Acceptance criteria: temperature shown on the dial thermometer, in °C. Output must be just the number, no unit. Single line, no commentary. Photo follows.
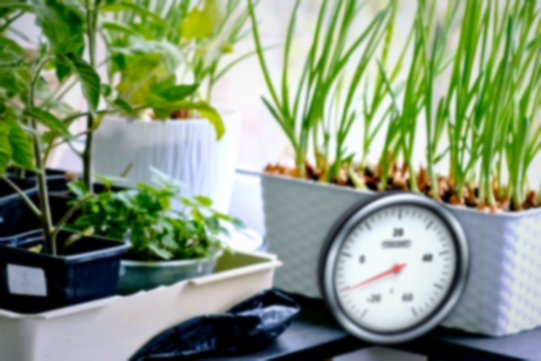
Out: -10
